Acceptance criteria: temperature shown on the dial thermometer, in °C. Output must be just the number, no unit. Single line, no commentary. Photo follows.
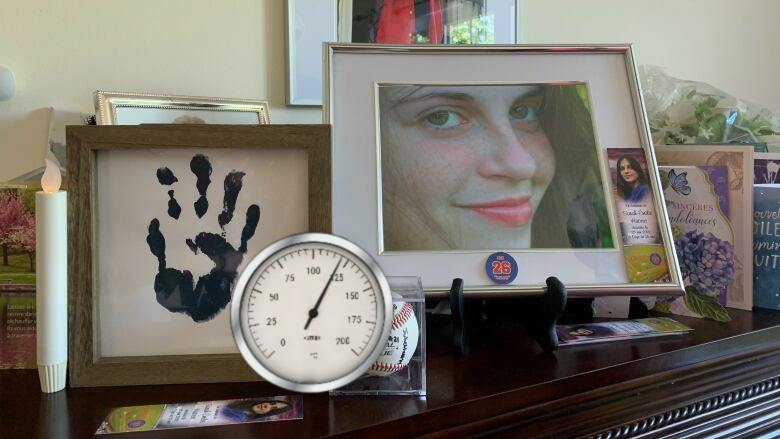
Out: 120
